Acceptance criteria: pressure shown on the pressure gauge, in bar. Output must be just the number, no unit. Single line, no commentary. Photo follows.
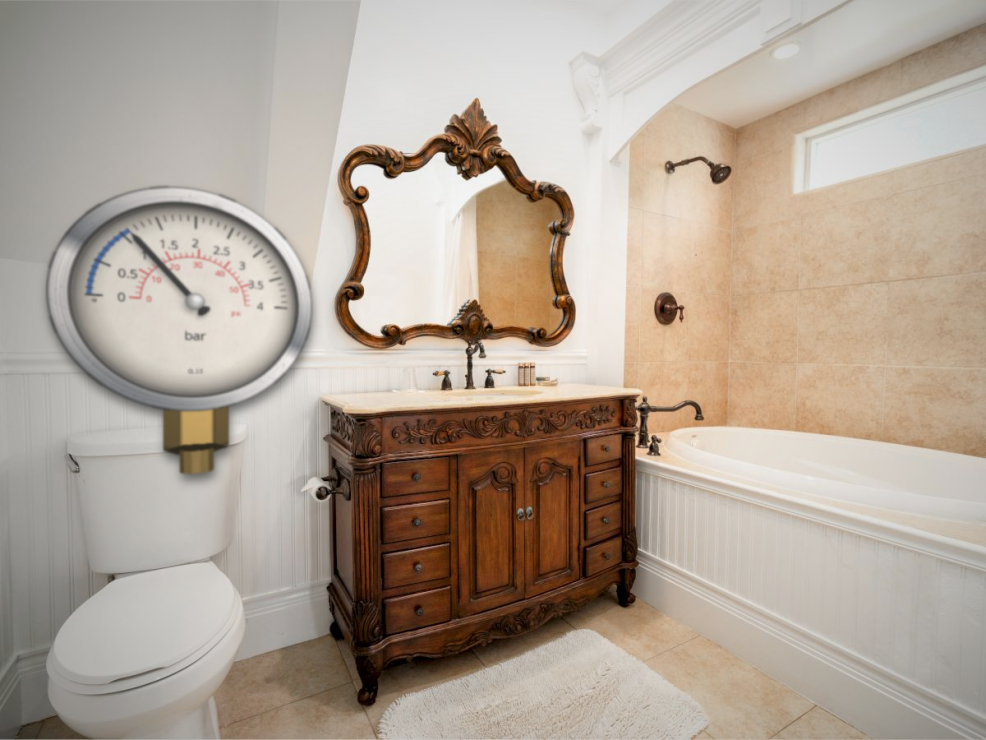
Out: 1.1
